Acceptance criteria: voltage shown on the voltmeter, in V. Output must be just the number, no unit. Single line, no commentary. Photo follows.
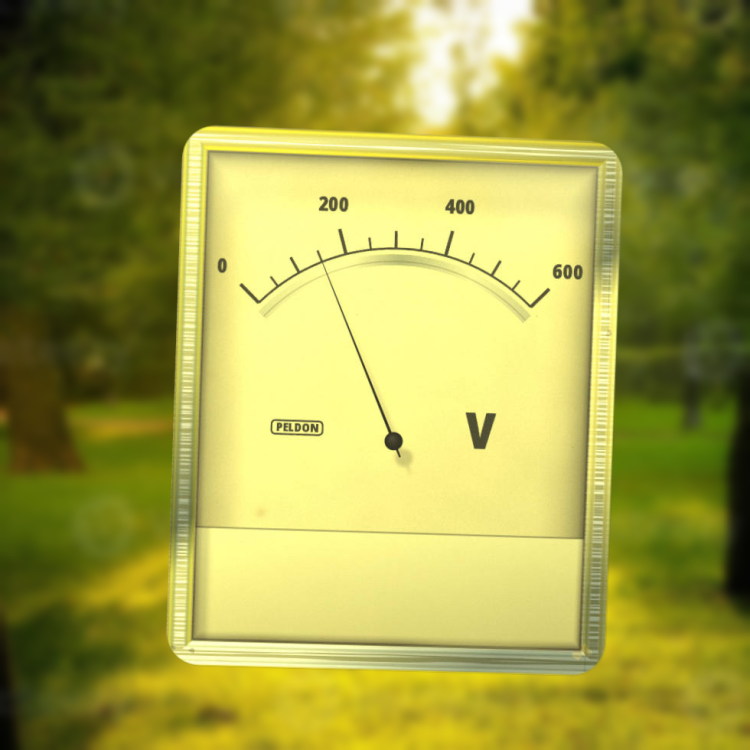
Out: 150
